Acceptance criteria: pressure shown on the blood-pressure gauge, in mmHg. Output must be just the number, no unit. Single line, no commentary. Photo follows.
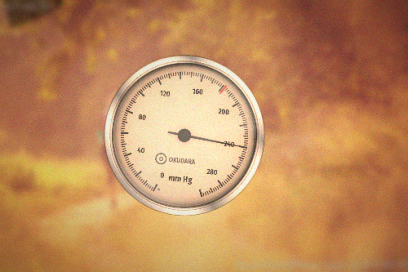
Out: 240
